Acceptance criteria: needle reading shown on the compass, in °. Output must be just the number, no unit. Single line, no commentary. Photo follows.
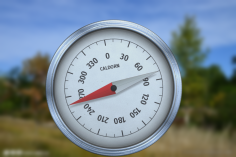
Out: 260
